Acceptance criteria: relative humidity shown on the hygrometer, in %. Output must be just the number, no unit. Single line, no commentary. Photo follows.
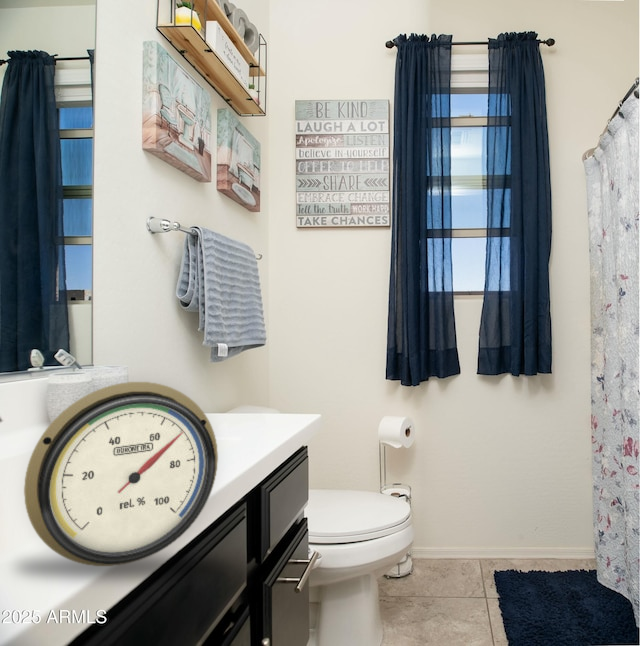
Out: 68
